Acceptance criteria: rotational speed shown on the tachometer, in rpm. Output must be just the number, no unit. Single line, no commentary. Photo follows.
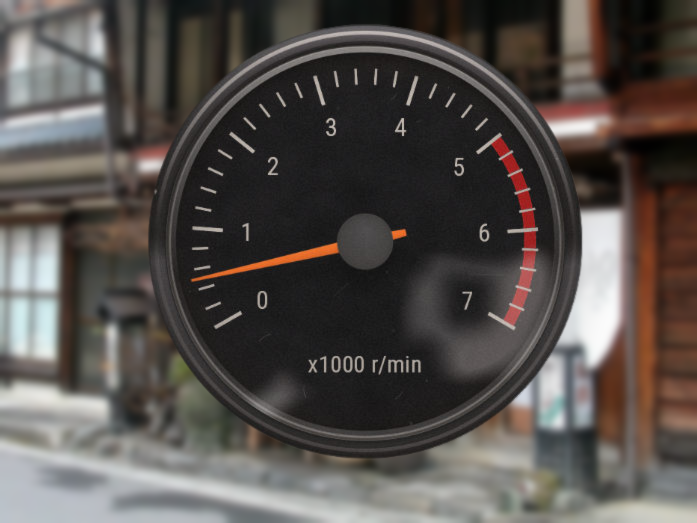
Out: 500
